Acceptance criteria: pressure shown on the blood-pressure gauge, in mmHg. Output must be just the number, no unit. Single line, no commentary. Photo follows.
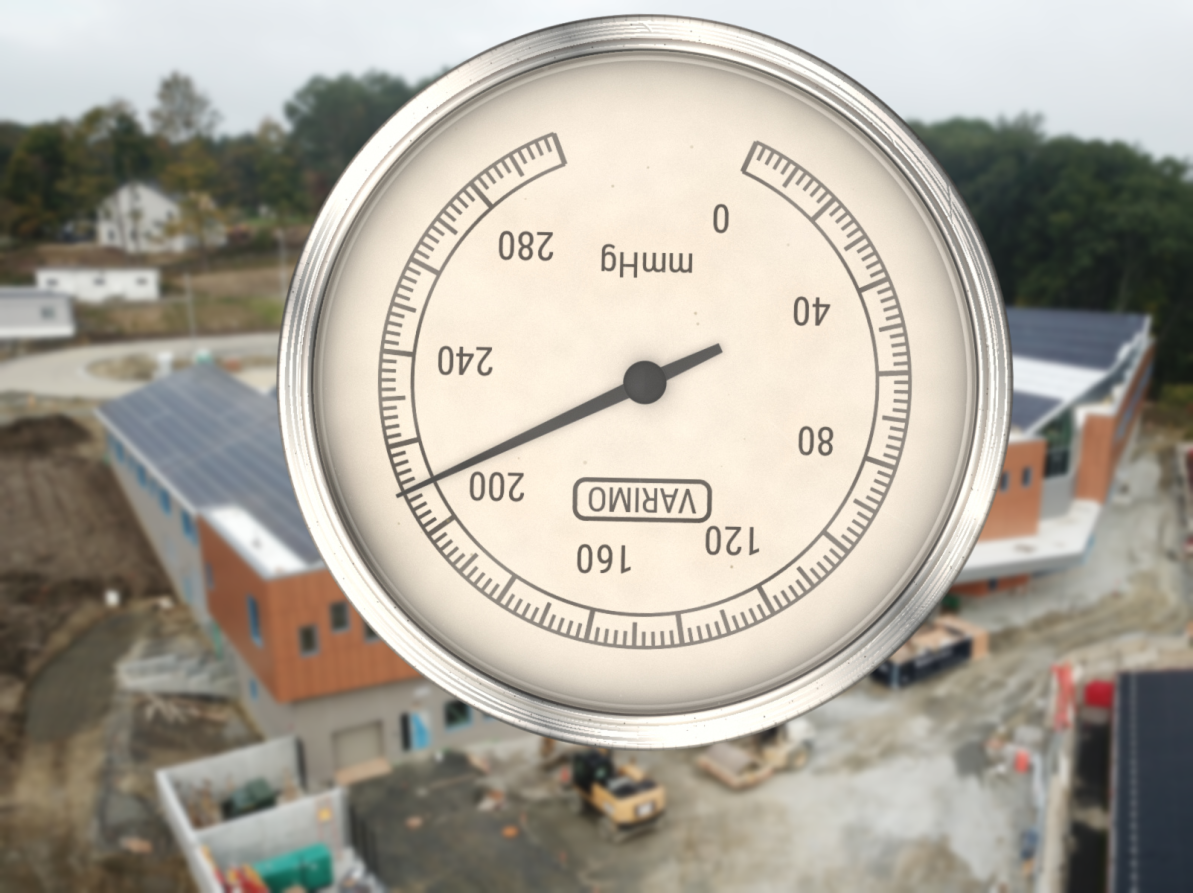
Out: 210
